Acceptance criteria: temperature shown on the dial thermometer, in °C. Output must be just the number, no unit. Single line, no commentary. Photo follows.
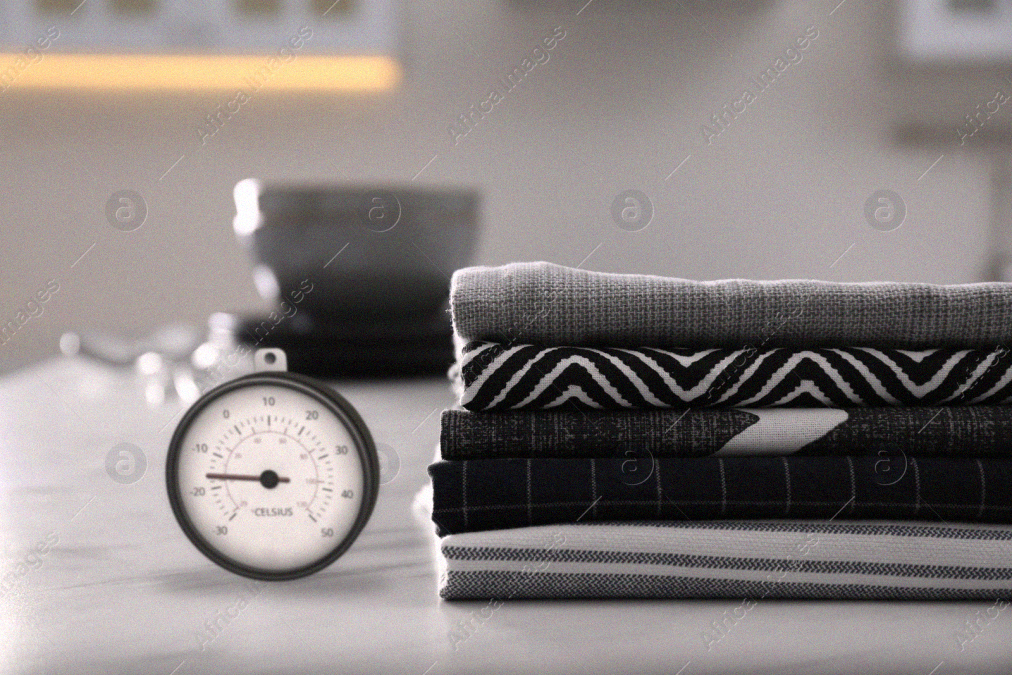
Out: -16
